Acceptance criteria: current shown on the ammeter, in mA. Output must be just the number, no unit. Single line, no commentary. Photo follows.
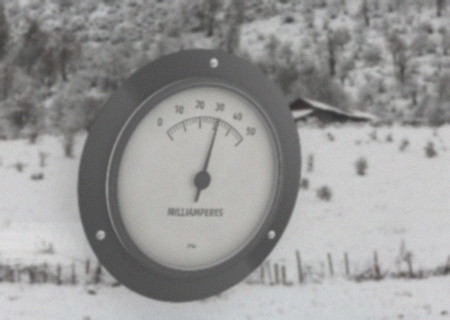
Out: 30
